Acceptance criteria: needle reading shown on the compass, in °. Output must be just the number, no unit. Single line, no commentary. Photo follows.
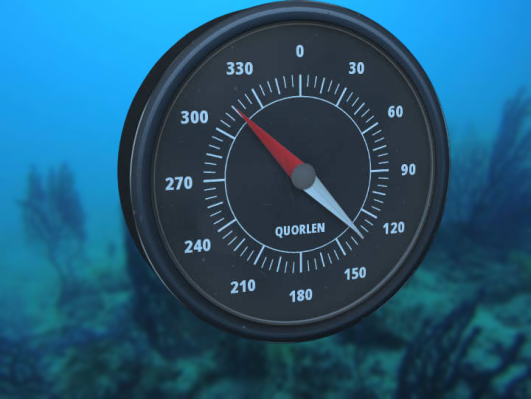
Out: 315
